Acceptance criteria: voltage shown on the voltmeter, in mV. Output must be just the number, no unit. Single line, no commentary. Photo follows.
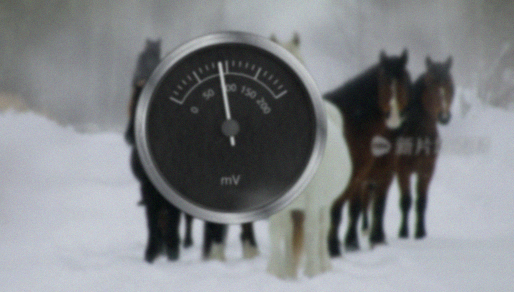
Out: 90
